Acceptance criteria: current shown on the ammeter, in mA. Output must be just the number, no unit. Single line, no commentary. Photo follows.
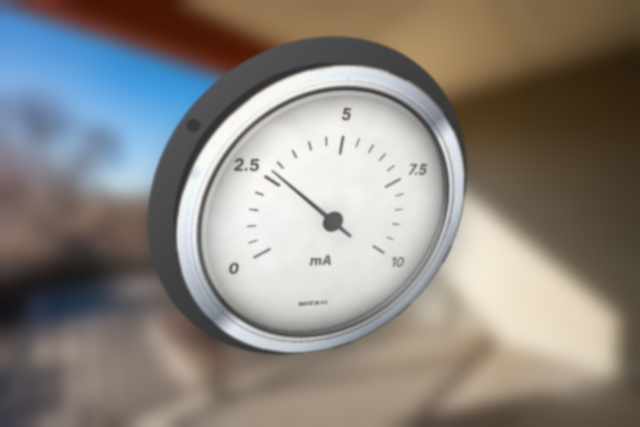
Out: 2.75
